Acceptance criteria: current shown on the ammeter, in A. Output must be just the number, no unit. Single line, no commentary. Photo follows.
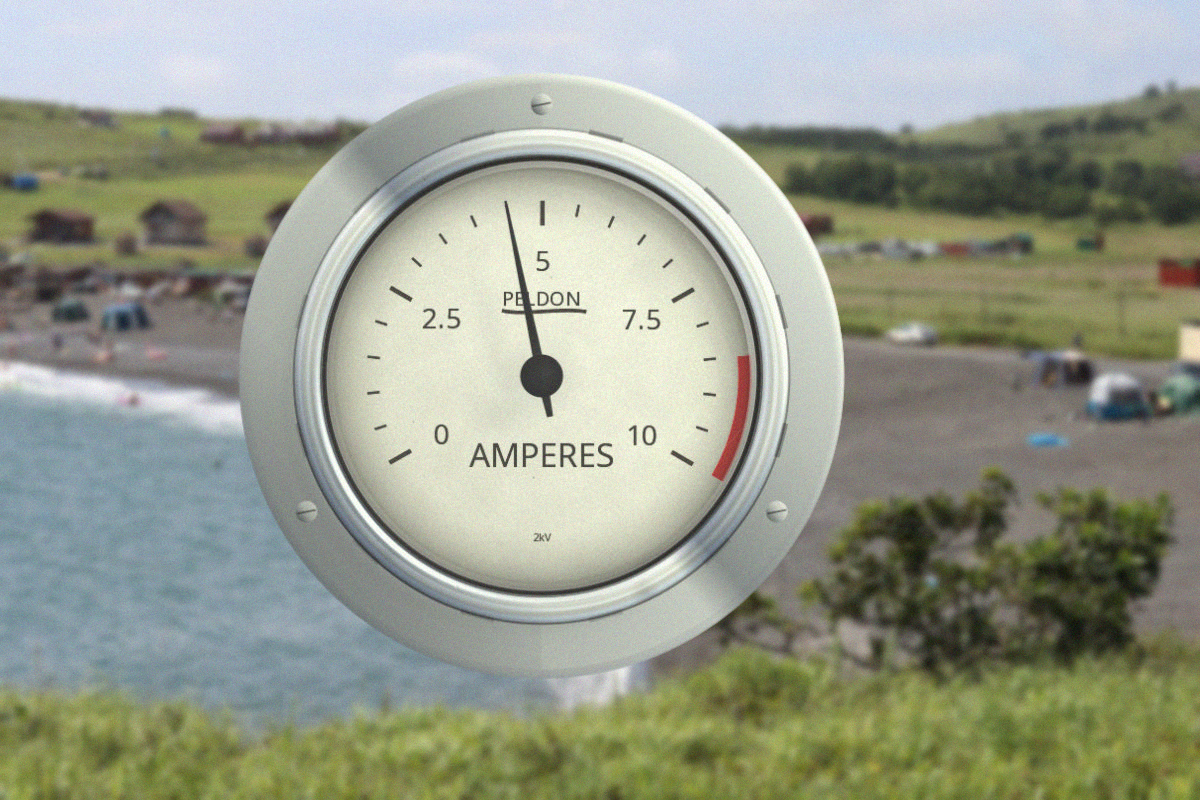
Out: 4.5
